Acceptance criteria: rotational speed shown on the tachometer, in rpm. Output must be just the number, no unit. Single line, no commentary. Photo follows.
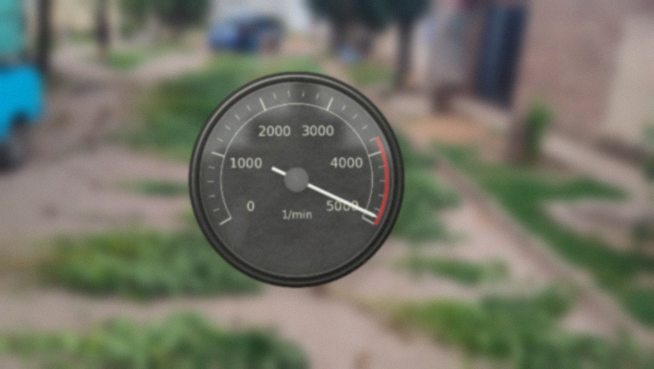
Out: 4900
